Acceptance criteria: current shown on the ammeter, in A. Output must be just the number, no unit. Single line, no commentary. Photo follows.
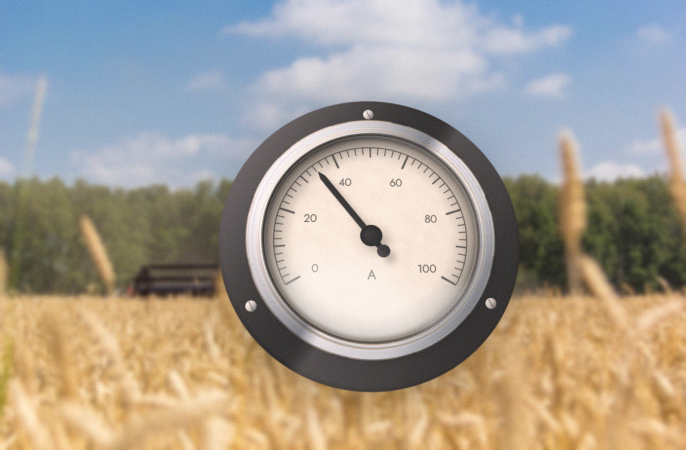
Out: 34
